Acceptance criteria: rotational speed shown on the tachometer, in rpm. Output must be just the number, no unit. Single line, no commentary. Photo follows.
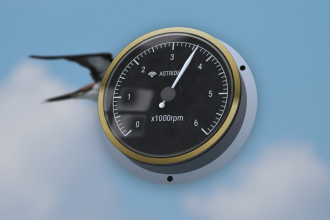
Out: 3600
